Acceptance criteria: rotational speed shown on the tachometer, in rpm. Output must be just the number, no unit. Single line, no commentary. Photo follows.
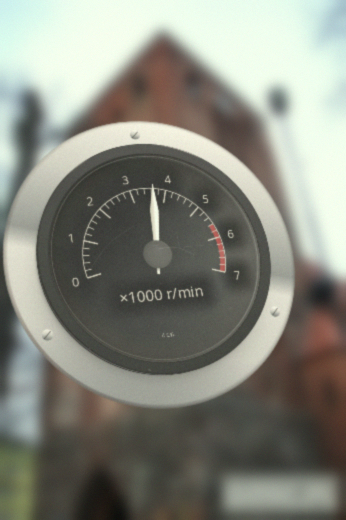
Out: 3600
